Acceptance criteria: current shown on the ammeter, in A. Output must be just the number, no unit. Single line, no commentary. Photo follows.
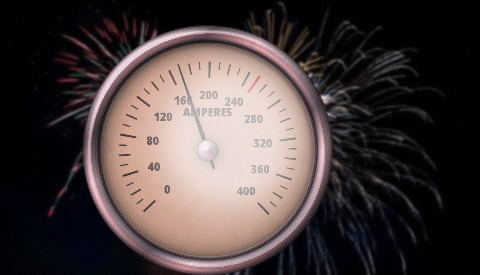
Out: 170
